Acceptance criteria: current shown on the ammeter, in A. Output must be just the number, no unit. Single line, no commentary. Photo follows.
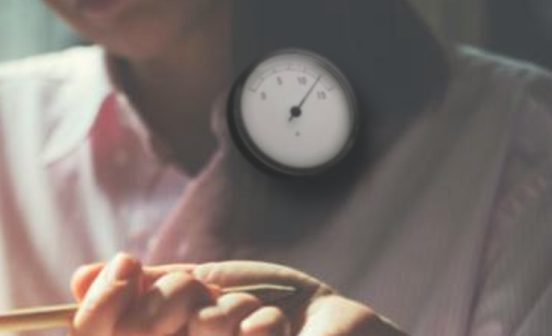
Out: 12.5
